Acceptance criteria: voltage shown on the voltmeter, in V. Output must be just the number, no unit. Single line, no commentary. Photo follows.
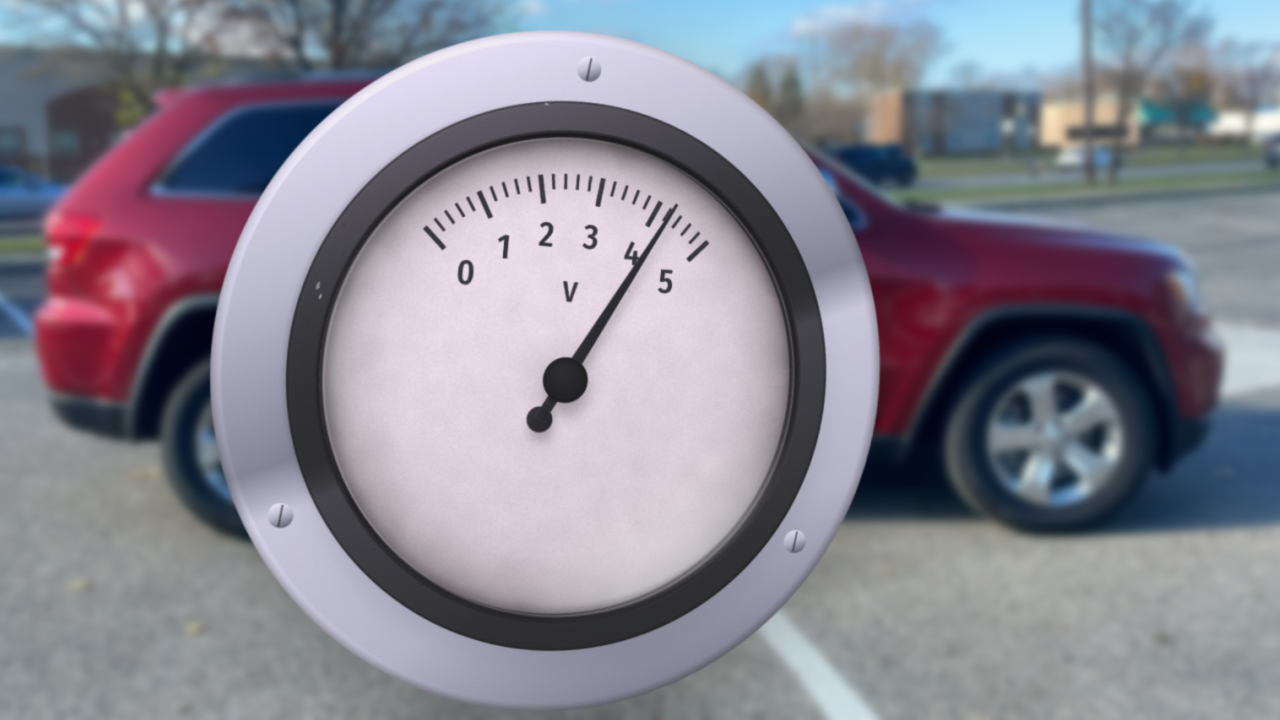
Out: 4.2
